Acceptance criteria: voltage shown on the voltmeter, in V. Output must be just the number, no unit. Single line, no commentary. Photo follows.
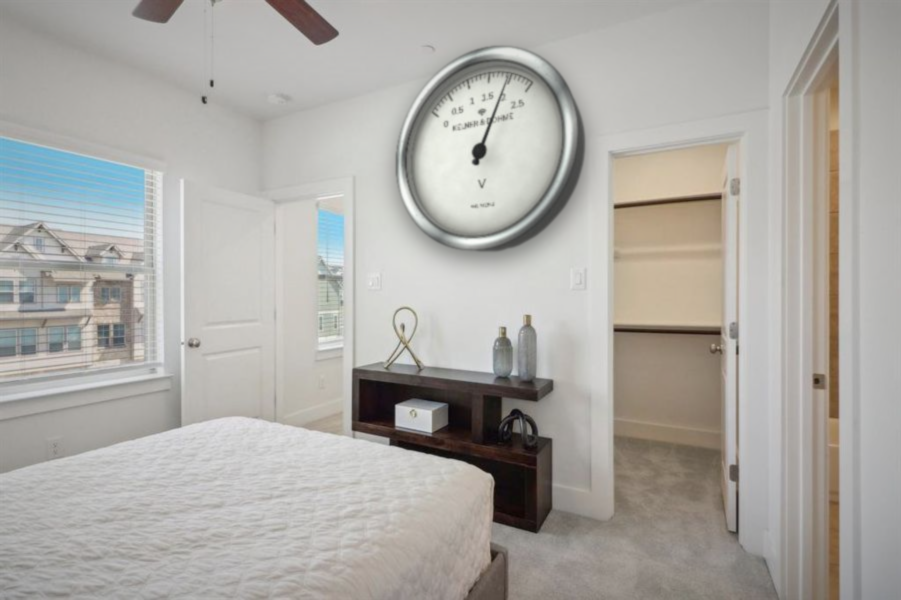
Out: 2
